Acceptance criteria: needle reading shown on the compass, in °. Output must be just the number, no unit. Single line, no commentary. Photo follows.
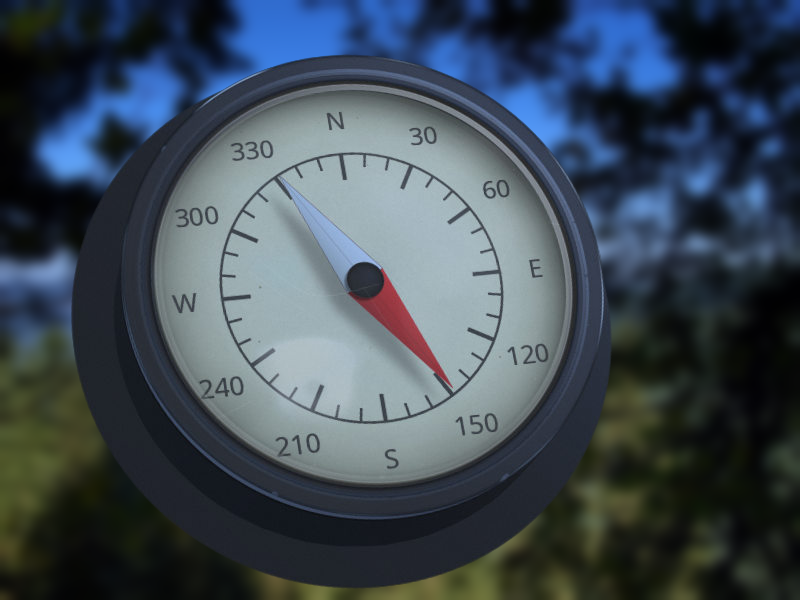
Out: 150
